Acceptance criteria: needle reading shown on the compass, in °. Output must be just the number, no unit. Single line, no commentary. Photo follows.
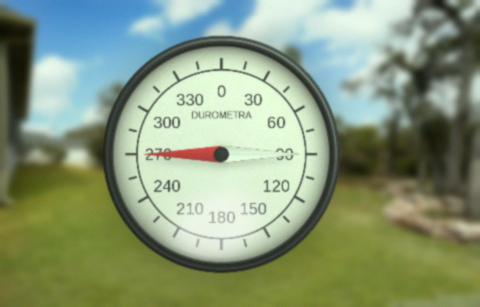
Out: 270
